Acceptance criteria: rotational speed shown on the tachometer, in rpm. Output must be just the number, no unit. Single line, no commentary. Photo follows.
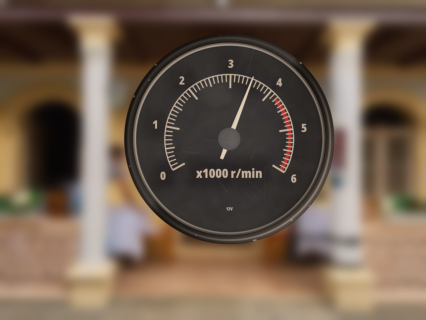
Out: 3500
